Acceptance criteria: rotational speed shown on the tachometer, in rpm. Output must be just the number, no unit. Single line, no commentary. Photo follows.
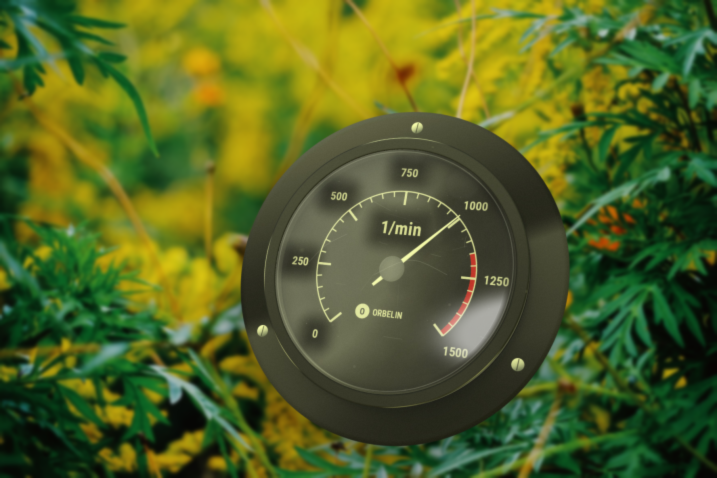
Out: 1000
